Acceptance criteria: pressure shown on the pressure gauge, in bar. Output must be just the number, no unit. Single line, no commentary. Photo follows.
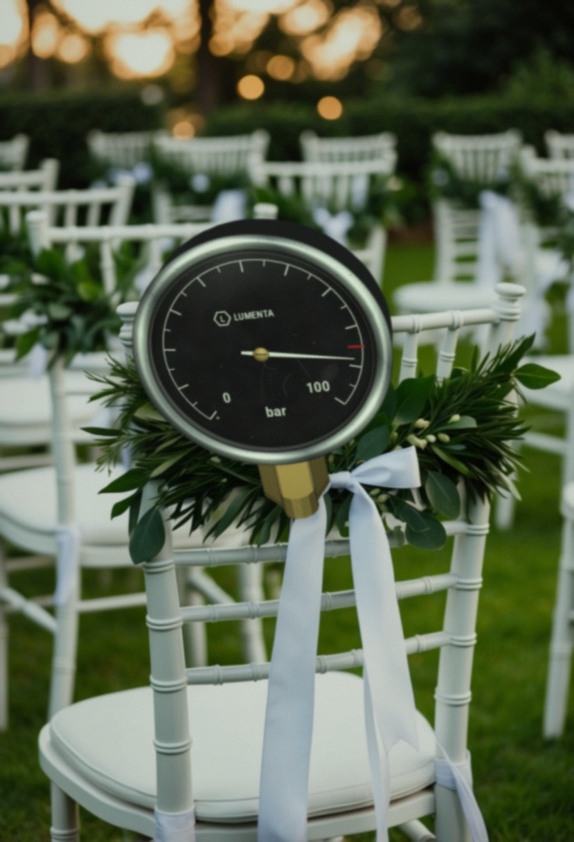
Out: 87.5
